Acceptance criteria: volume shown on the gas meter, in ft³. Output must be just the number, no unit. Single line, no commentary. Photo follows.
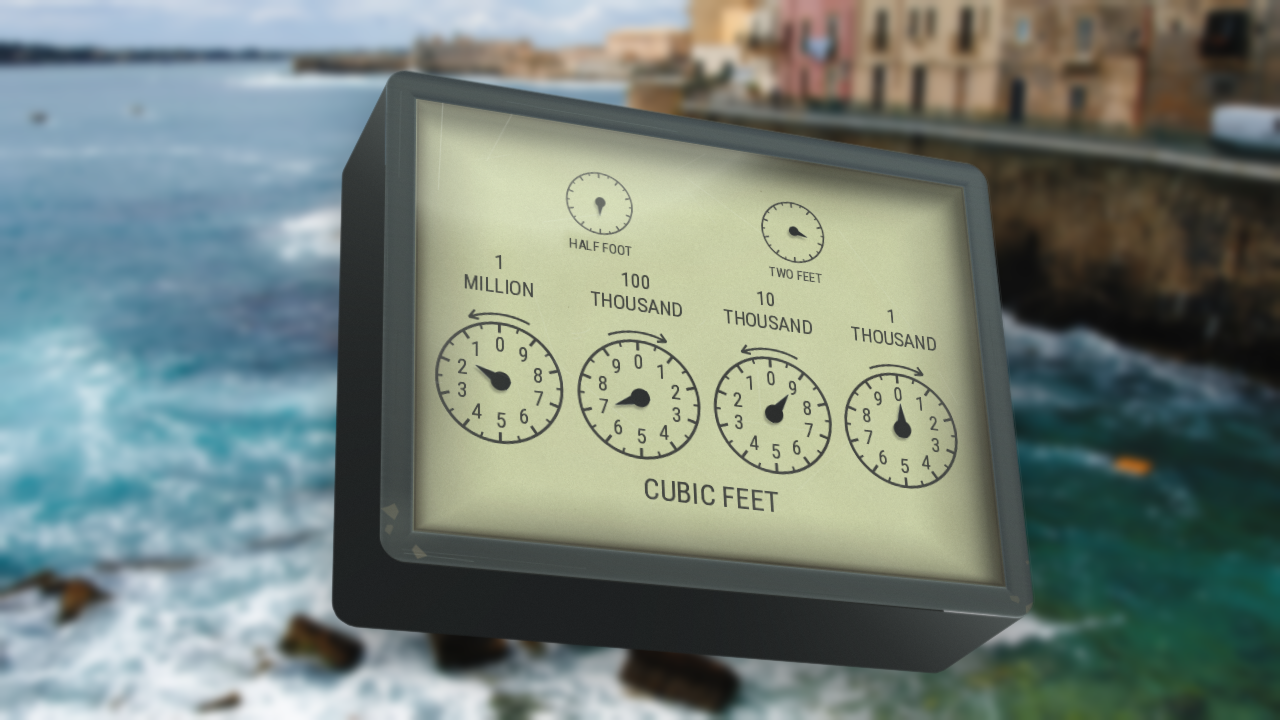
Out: 169000
